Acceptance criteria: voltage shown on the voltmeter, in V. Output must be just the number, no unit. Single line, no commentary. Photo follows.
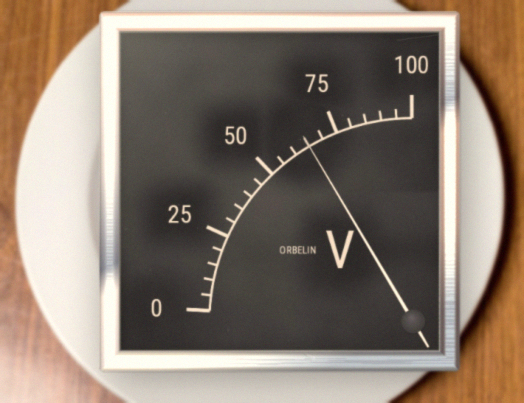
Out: 65
